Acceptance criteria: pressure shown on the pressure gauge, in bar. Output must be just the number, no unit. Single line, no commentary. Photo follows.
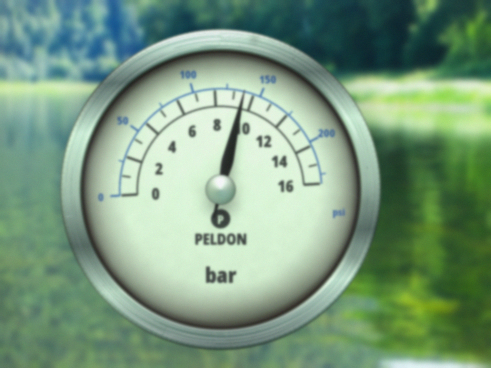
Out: 9.5
